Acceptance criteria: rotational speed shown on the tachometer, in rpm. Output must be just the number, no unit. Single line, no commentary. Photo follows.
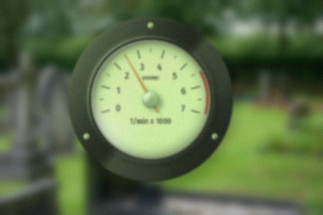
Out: 2500
